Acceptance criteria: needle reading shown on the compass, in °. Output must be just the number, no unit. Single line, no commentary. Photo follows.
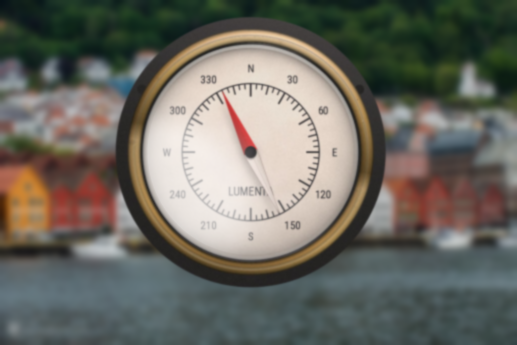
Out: 335
